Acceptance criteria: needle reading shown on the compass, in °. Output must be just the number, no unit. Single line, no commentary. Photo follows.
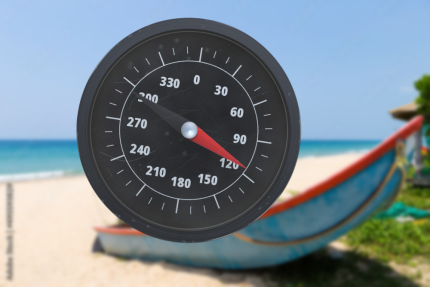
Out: 115
